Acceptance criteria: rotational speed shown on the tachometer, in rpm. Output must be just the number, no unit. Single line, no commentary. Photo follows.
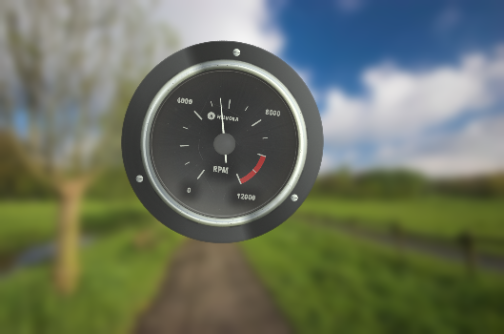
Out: 5500
